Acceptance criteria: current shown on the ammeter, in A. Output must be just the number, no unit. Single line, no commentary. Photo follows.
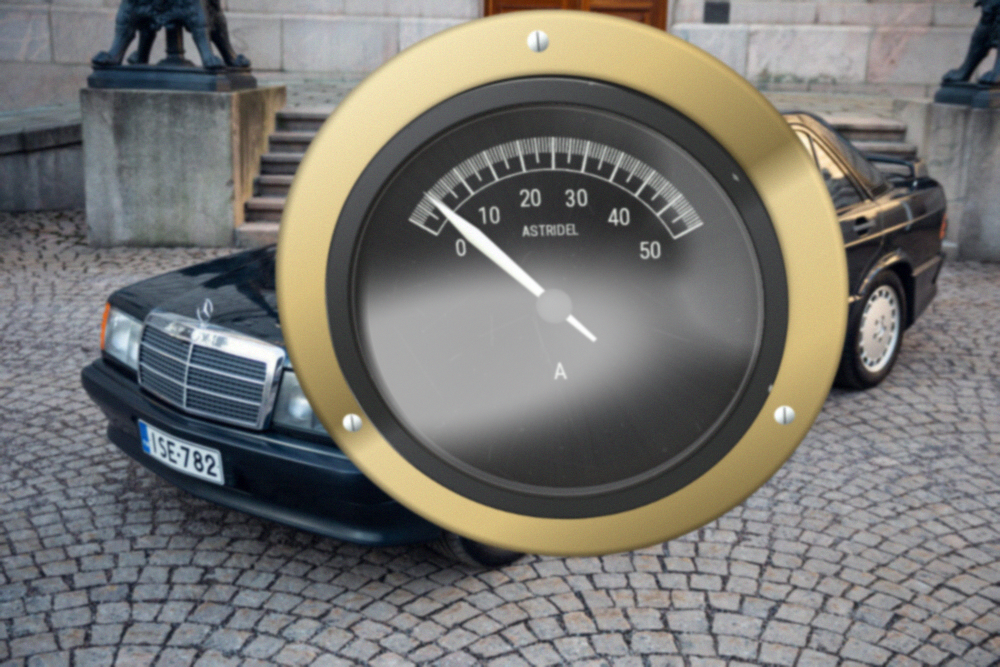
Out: 5
